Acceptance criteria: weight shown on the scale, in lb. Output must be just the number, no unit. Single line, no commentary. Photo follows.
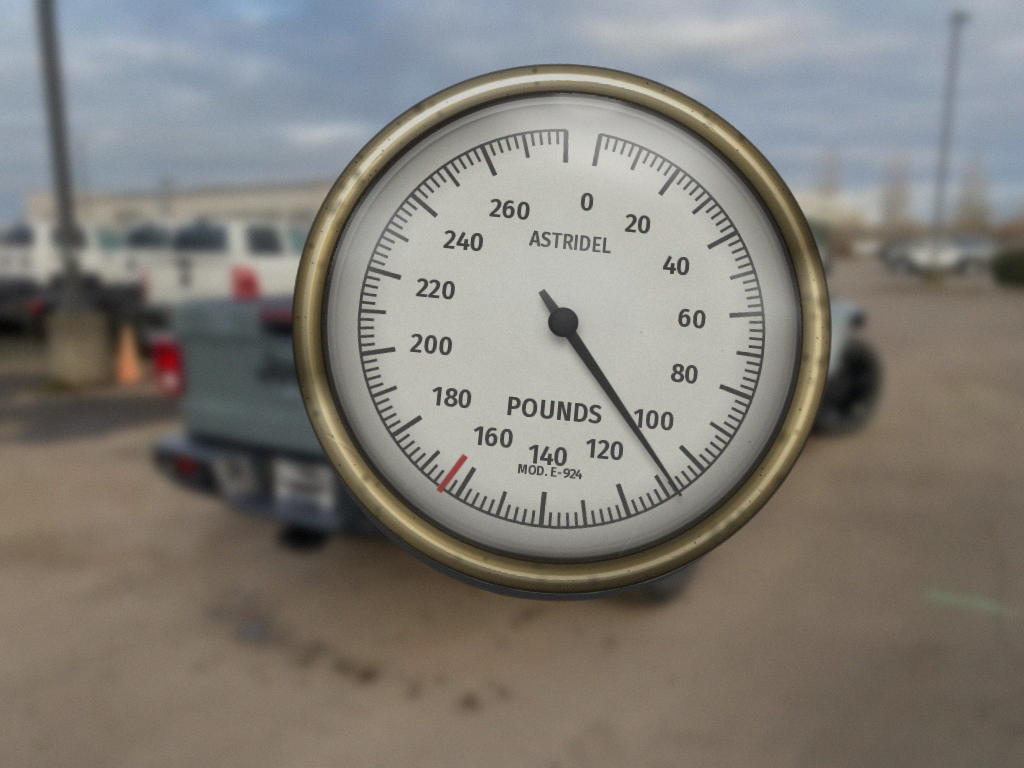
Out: 108
